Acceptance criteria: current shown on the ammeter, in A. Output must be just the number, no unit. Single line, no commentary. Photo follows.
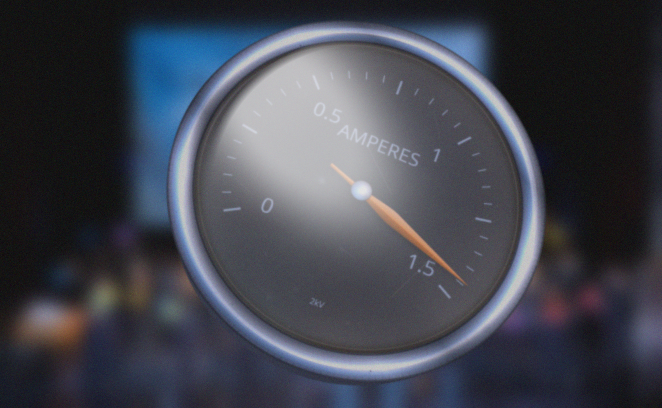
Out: 1.45
